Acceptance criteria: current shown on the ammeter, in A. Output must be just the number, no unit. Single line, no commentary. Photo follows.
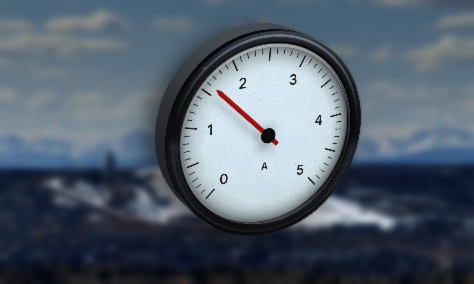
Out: 1.6
